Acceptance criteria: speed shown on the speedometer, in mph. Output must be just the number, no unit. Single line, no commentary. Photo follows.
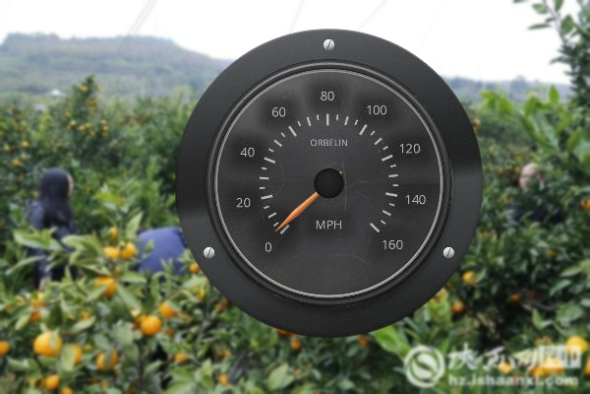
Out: 2.5
